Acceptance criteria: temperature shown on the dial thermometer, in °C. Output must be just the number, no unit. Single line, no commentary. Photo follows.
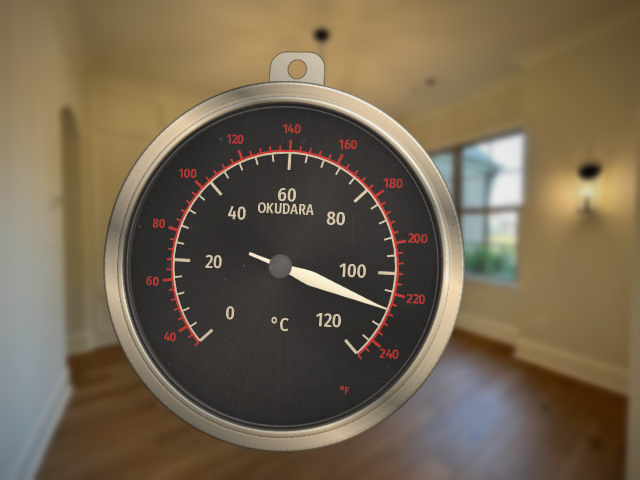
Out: 108
